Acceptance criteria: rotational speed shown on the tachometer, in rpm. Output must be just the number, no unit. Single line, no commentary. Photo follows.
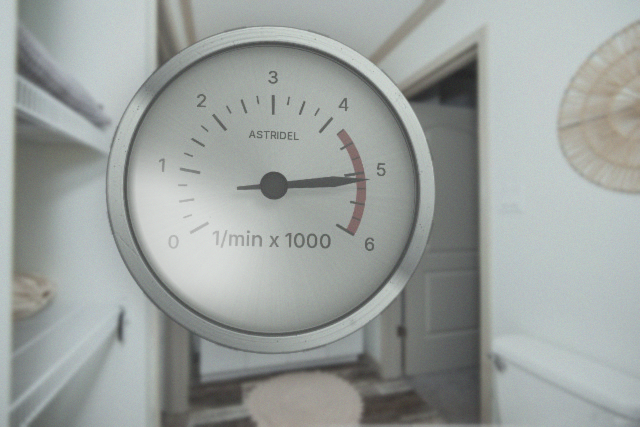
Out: 5125
